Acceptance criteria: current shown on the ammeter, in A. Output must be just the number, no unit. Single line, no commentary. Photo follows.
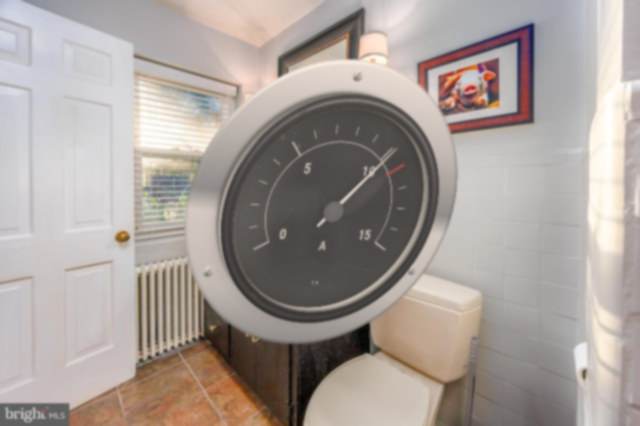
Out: 10
